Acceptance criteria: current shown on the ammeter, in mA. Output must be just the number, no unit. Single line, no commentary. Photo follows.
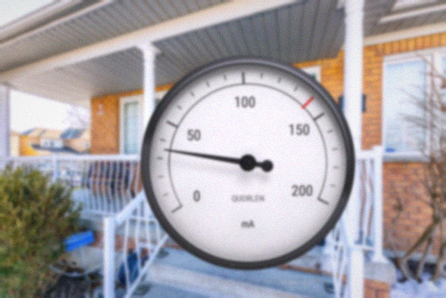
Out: 35
